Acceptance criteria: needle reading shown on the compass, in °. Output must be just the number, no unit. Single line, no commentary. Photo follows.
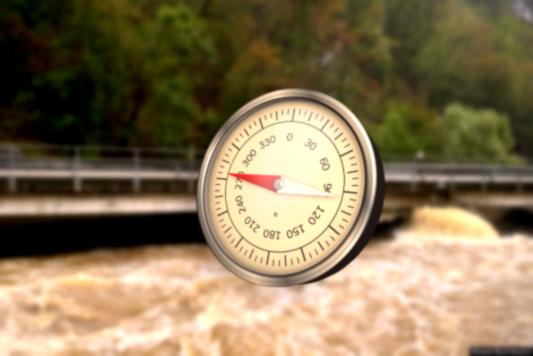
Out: 275
